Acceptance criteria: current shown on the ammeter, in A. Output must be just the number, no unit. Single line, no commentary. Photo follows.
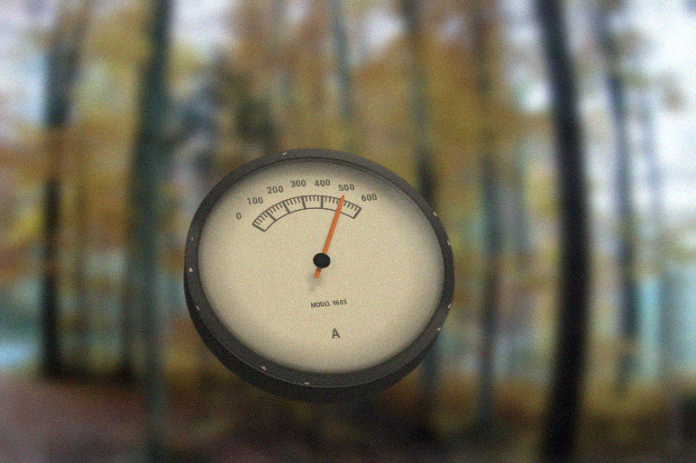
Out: 500
